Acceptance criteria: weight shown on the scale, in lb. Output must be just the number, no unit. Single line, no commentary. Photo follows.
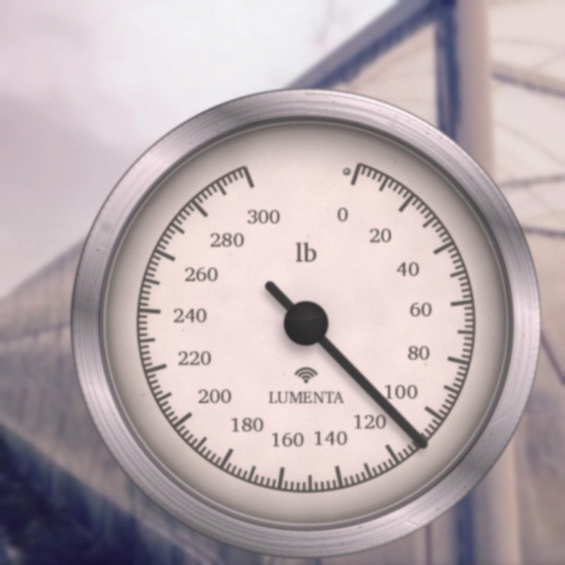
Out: 110
